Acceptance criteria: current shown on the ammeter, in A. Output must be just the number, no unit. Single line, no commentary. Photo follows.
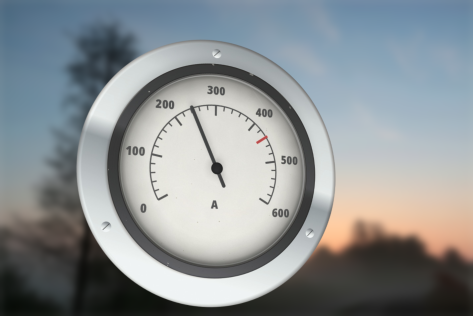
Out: 240
